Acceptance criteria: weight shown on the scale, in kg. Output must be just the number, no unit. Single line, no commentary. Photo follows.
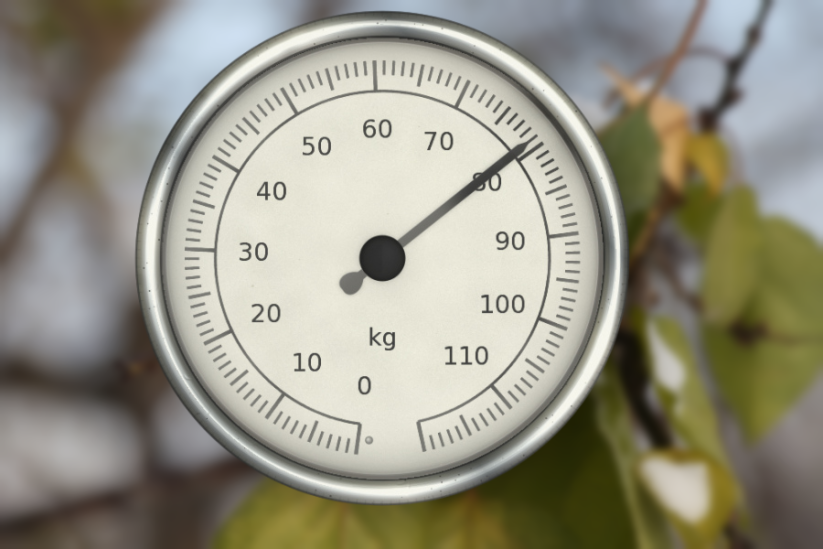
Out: 79
